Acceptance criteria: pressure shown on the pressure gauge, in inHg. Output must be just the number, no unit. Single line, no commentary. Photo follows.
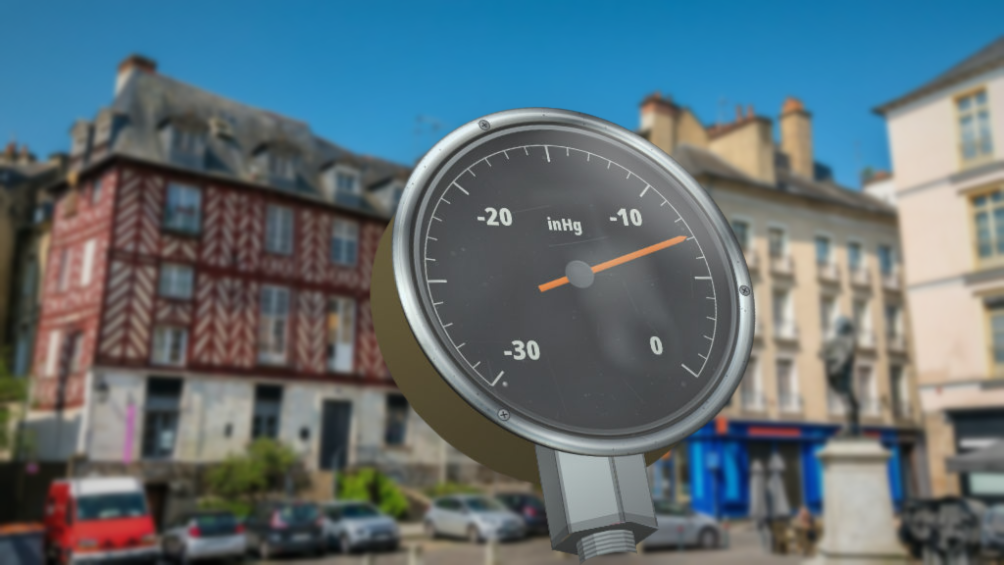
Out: -7
